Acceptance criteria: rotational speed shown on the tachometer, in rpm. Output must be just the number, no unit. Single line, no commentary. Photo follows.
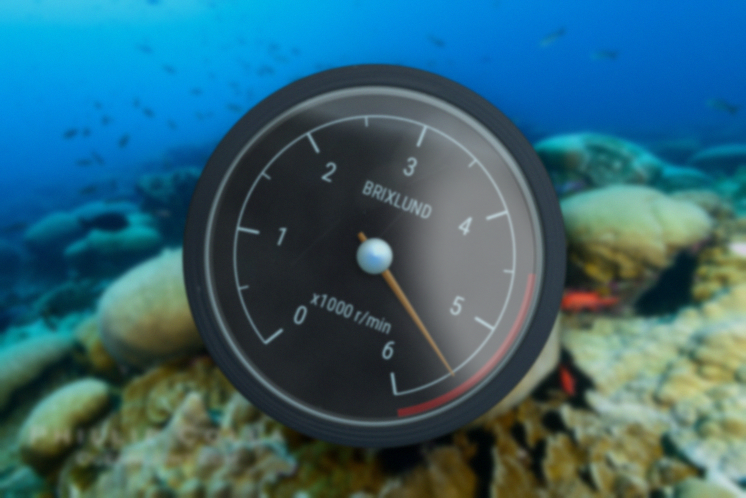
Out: 5500
